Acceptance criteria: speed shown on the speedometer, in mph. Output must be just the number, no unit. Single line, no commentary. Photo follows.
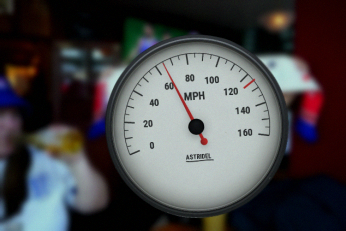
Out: 65
